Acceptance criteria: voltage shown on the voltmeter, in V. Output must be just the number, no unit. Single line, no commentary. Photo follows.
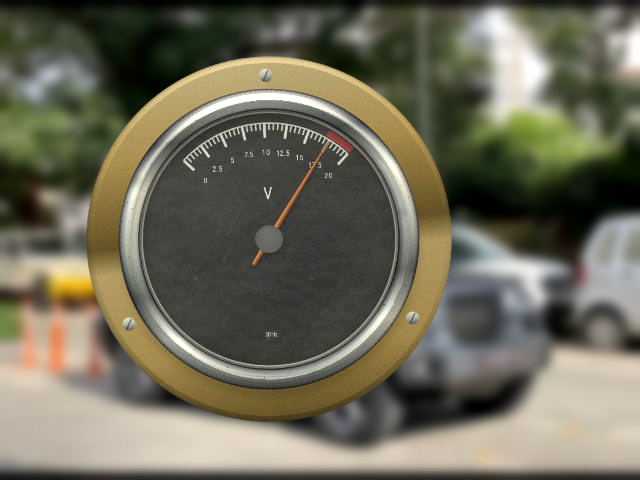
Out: 17.5
